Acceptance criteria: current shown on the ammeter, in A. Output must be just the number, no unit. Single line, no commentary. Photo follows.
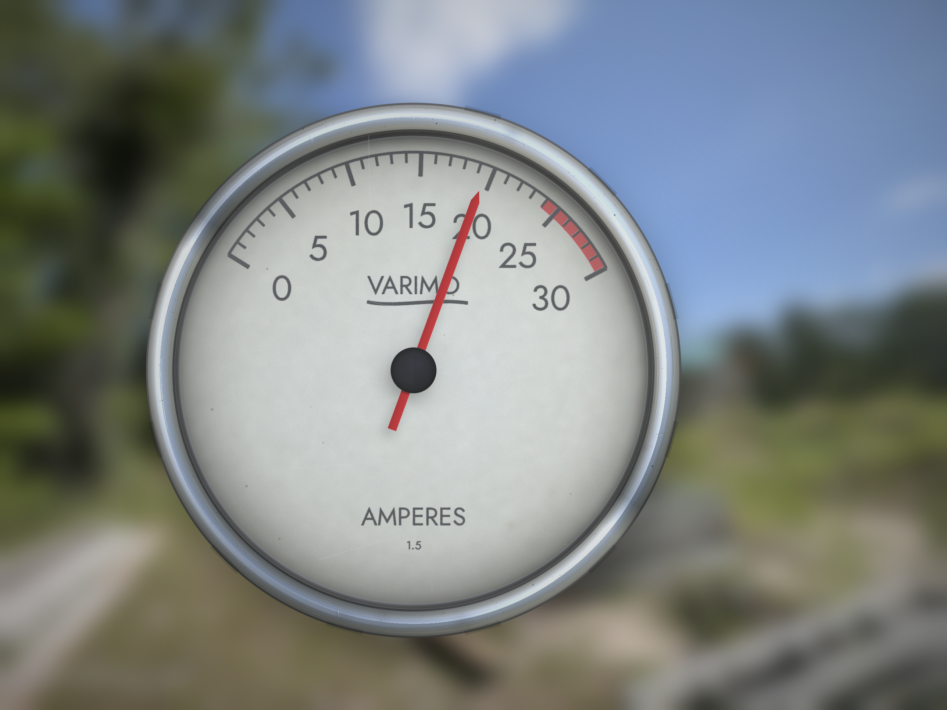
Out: 19.5
